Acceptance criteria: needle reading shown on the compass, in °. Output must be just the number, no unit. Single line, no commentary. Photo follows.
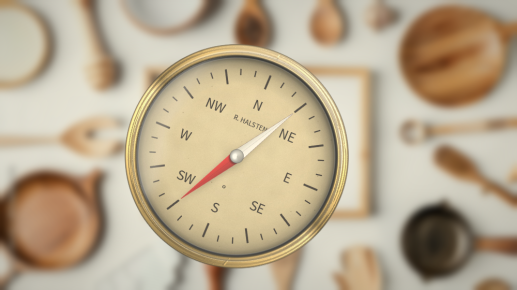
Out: 210
